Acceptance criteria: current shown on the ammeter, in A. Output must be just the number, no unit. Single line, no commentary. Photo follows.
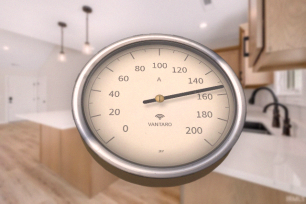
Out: 155
